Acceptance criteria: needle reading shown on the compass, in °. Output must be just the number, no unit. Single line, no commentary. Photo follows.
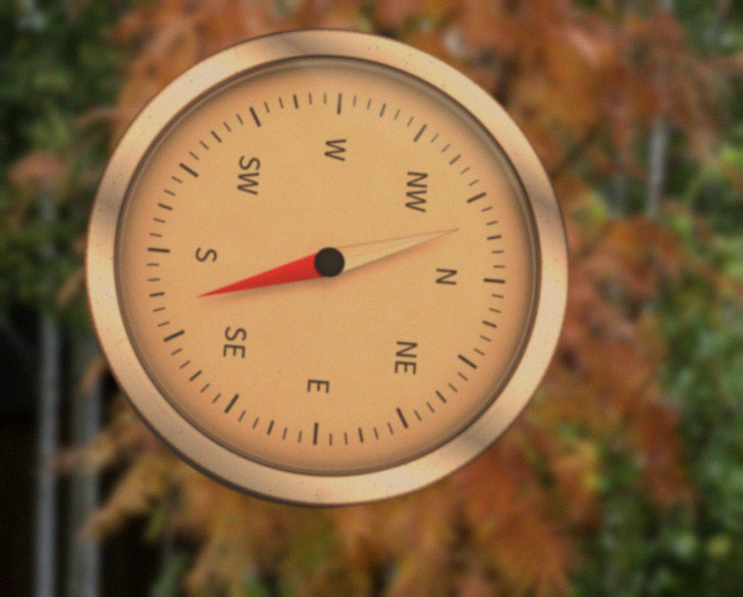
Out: 160
